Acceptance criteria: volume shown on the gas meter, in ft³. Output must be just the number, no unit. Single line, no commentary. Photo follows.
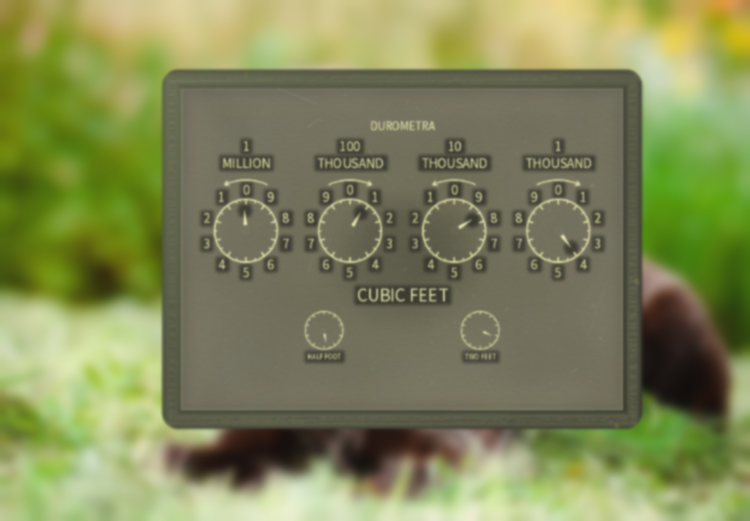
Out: 8400
